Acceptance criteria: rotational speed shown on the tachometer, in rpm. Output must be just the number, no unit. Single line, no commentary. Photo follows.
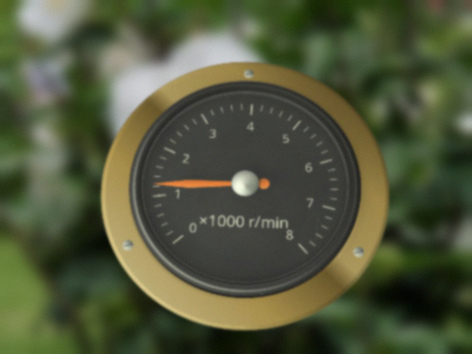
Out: 1200
